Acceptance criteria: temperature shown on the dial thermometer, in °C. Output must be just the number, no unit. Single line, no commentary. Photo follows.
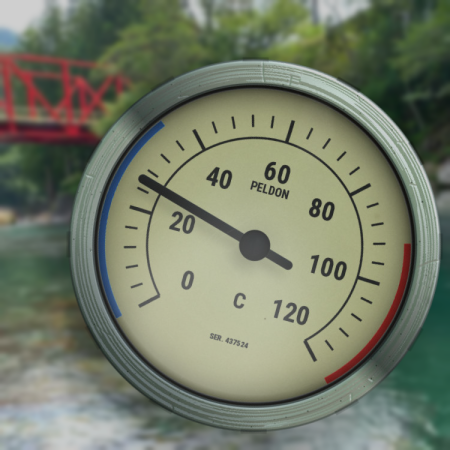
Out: 26
